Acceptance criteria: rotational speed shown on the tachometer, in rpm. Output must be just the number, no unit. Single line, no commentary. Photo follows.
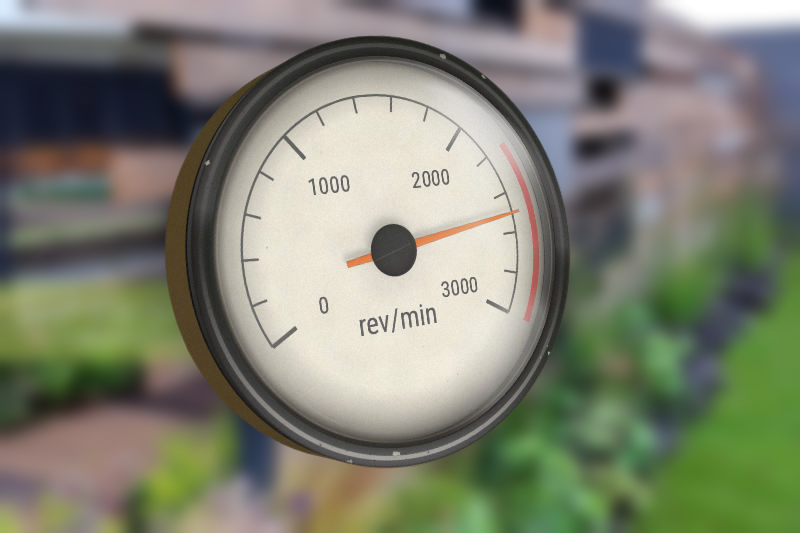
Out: 2500
